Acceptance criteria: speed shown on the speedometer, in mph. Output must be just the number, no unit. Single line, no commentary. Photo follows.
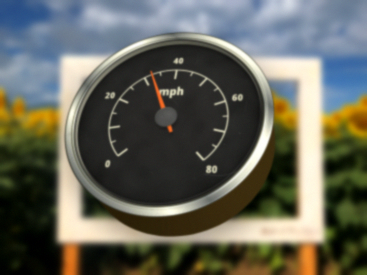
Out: 32.5
